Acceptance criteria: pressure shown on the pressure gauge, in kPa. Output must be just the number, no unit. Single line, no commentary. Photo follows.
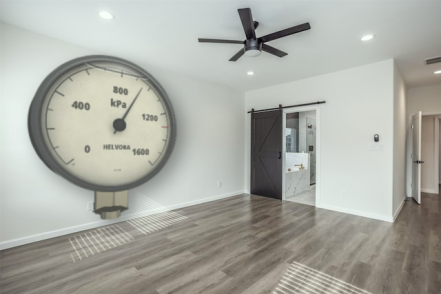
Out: 950
